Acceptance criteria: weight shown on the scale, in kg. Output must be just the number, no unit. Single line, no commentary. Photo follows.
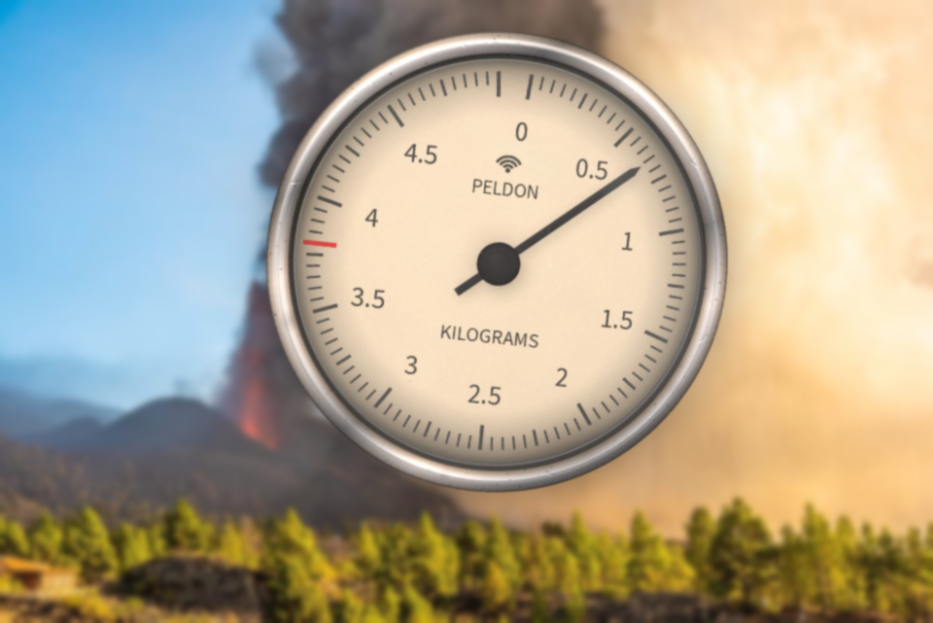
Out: 0.65
